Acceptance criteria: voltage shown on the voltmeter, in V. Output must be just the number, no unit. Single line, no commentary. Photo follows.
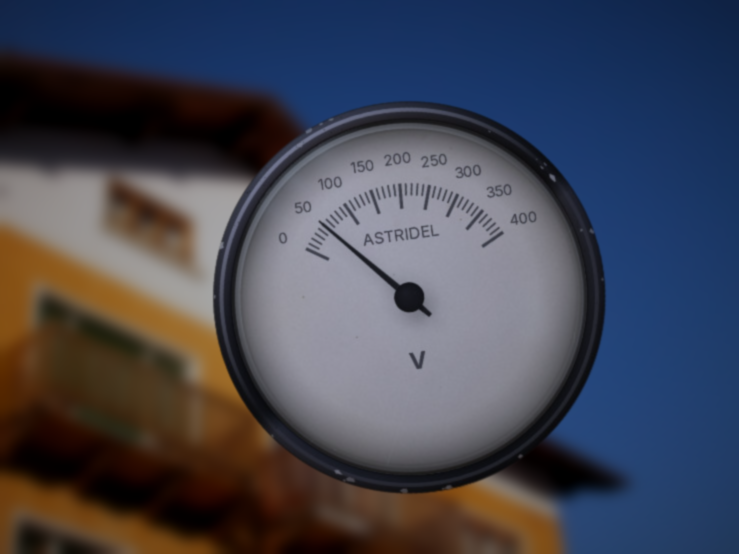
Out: 50
